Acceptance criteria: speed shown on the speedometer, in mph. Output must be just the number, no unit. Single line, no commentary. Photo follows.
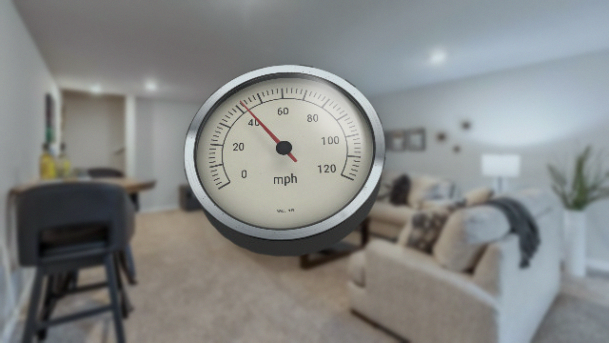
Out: 42
